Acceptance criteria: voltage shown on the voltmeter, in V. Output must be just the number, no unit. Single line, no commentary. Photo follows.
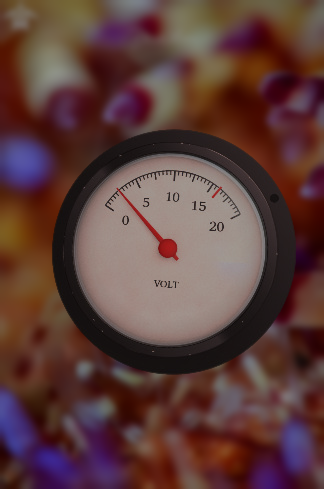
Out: 2.5
